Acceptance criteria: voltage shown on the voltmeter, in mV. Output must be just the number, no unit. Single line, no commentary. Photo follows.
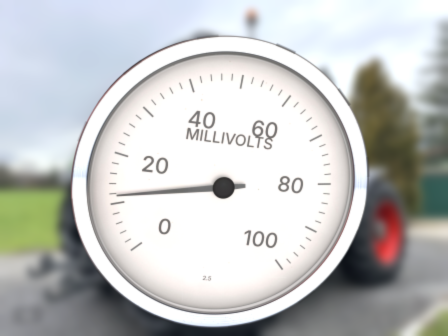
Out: 12
